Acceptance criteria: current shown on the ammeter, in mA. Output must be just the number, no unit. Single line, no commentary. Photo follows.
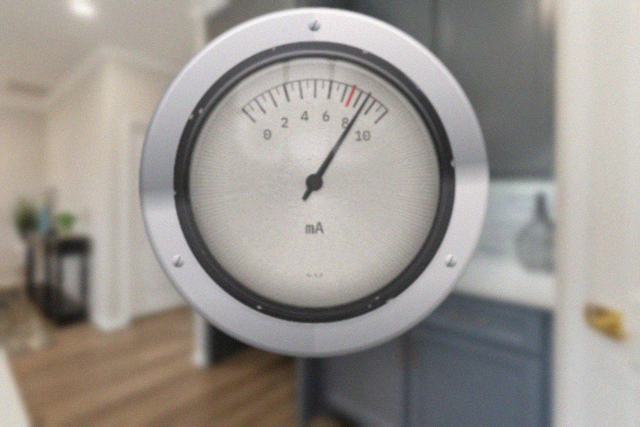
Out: 8.5
